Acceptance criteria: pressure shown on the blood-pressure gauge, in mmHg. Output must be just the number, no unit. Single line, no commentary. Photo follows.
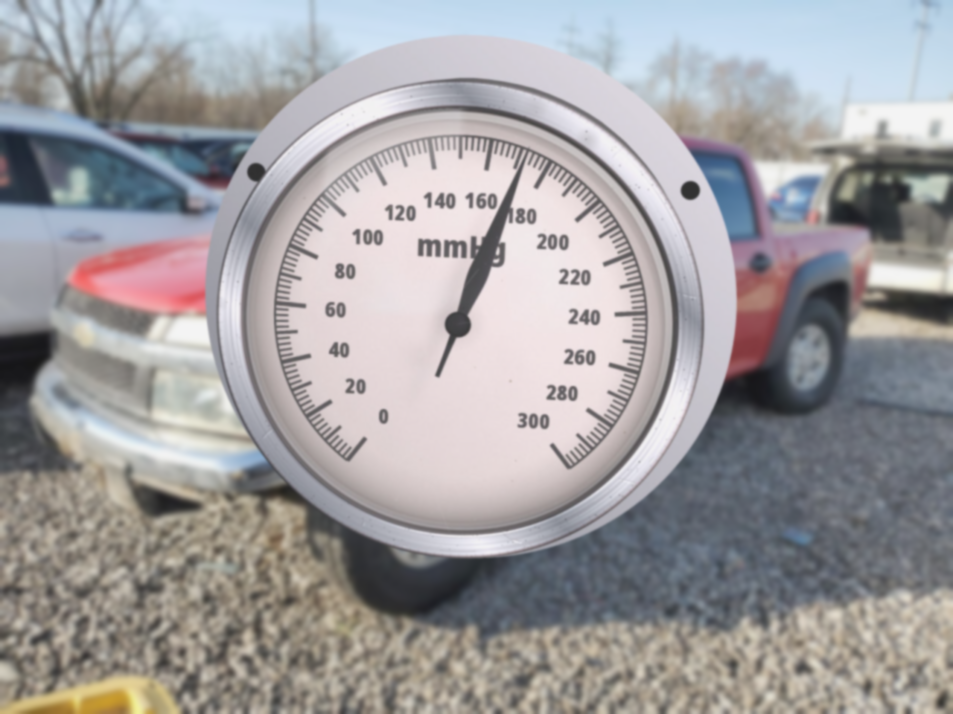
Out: 172
